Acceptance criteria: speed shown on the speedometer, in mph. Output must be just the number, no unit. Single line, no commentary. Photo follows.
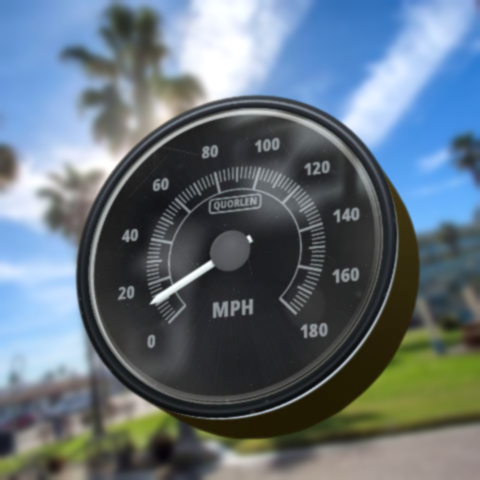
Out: 10
